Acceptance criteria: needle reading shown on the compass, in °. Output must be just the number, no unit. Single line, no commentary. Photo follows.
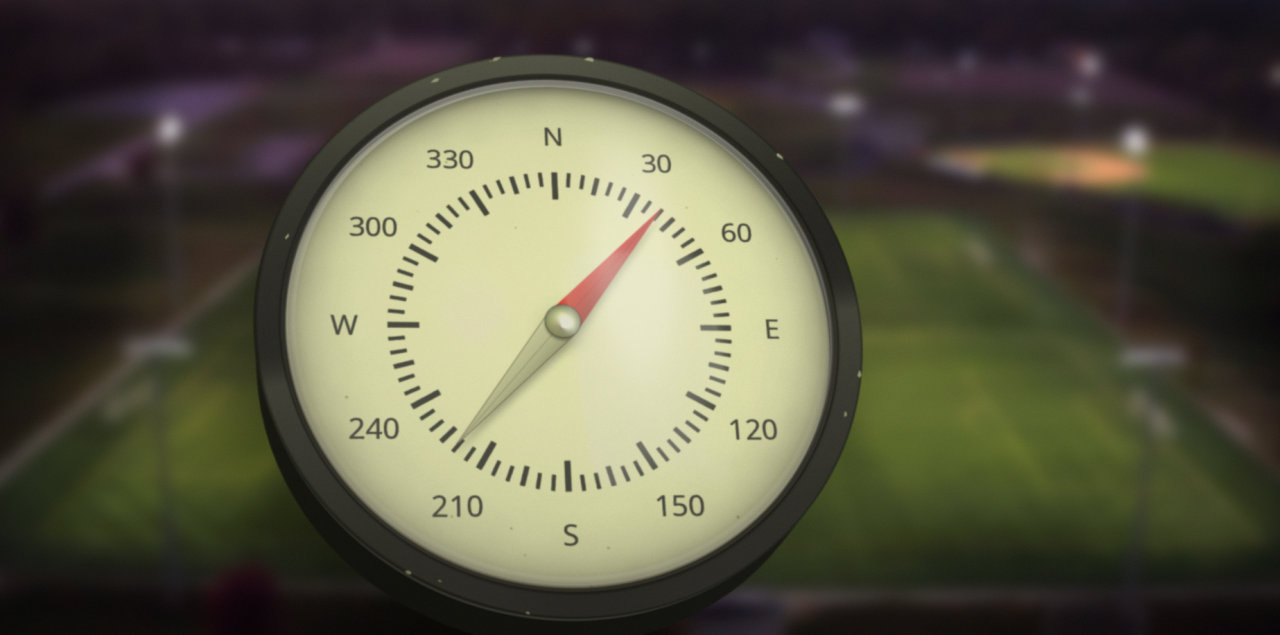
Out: 40
